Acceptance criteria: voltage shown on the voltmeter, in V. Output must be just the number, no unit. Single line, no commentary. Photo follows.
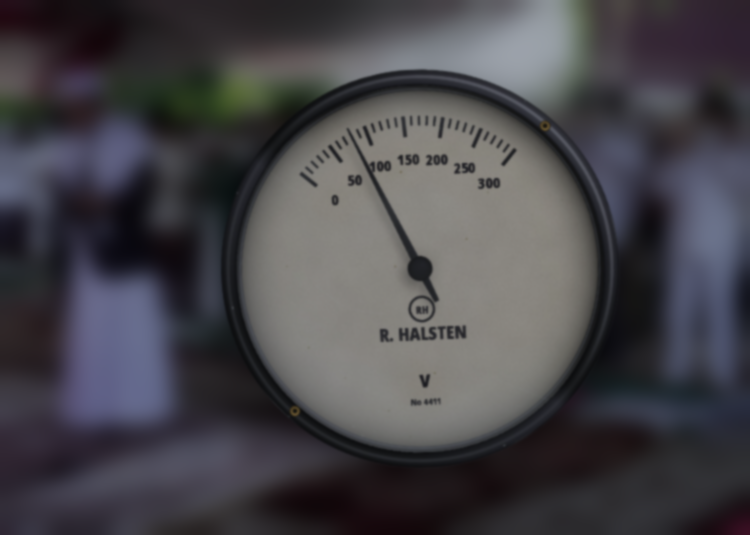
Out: 80
